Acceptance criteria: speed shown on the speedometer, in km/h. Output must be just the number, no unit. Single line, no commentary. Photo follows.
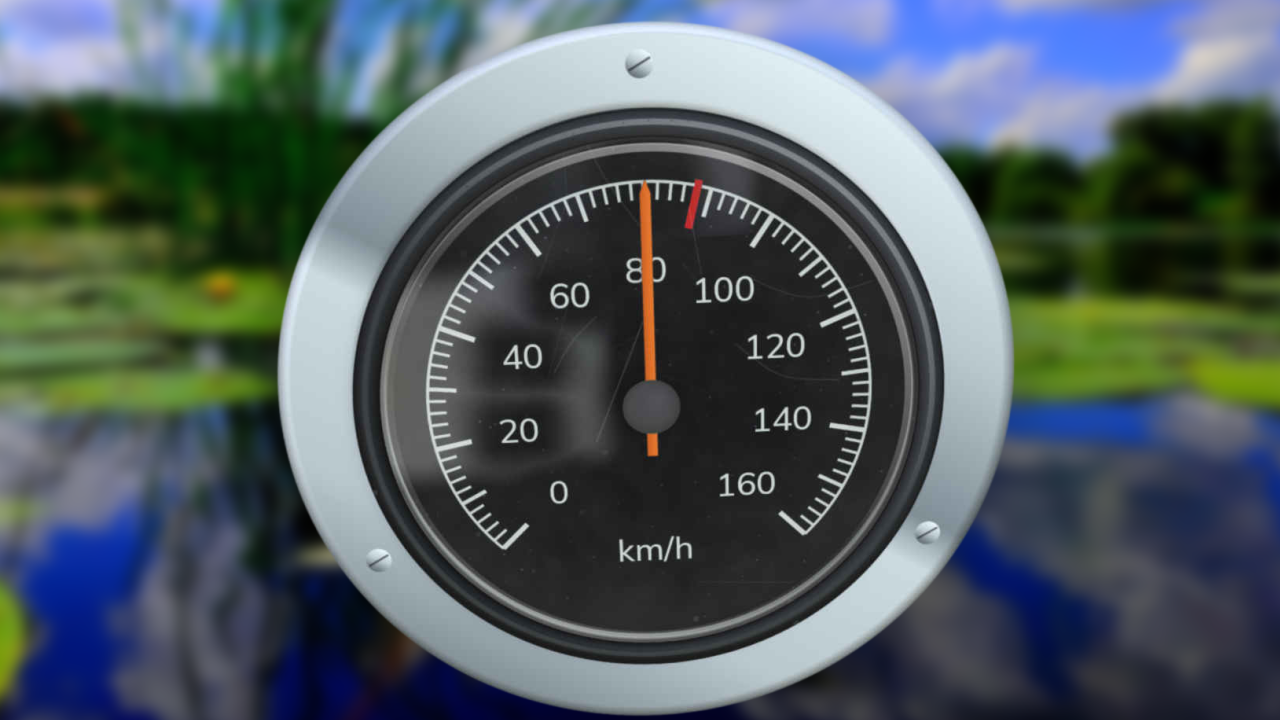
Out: 80
